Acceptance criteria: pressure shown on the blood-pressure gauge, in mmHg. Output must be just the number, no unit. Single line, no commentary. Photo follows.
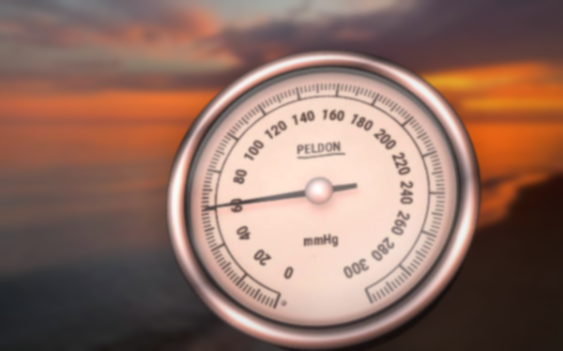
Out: 60
